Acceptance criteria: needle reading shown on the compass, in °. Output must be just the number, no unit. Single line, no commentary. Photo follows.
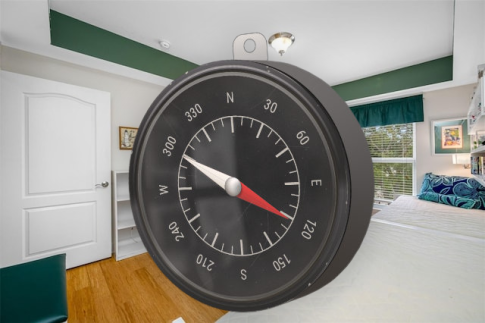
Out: 120
